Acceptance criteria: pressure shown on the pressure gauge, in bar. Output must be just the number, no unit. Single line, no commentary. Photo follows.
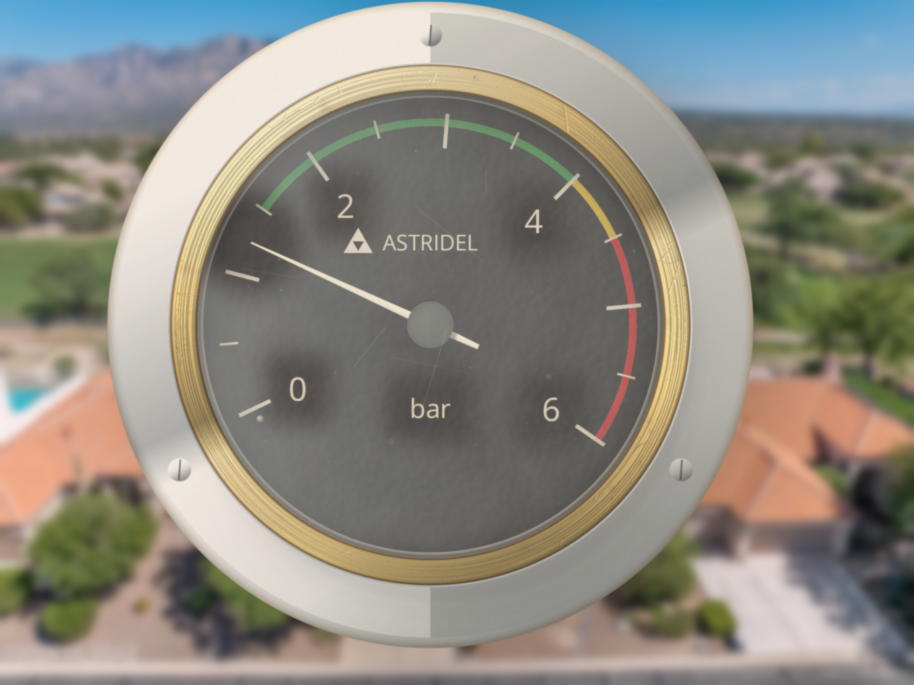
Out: 1.25
